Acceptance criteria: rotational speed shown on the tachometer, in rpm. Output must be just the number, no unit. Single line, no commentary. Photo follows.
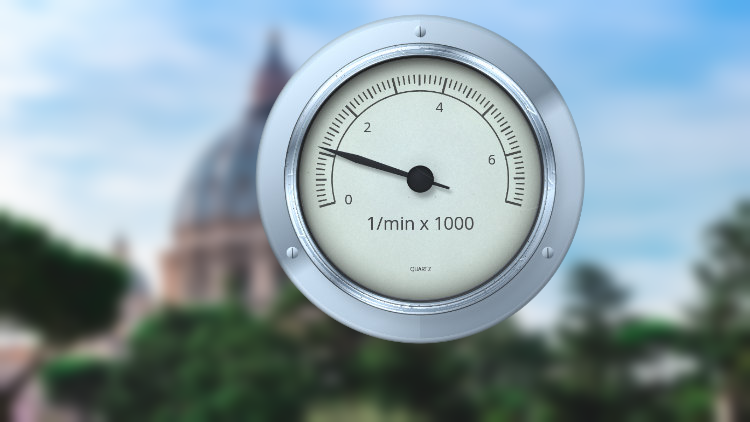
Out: 1100
